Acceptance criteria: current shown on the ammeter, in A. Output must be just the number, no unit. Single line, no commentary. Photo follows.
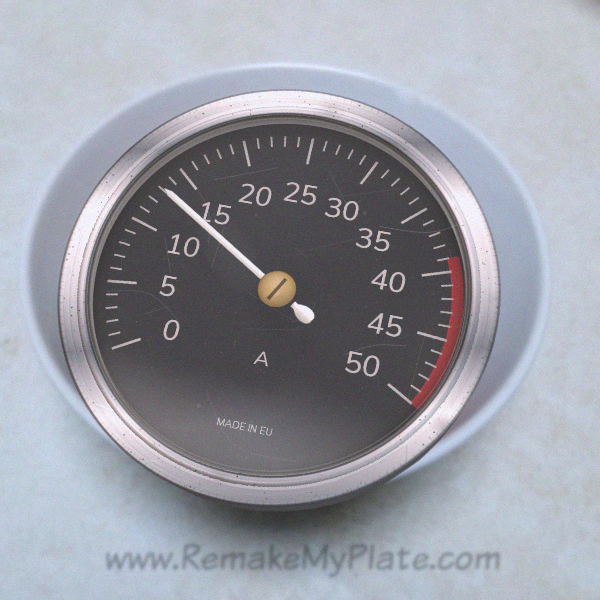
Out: 13
